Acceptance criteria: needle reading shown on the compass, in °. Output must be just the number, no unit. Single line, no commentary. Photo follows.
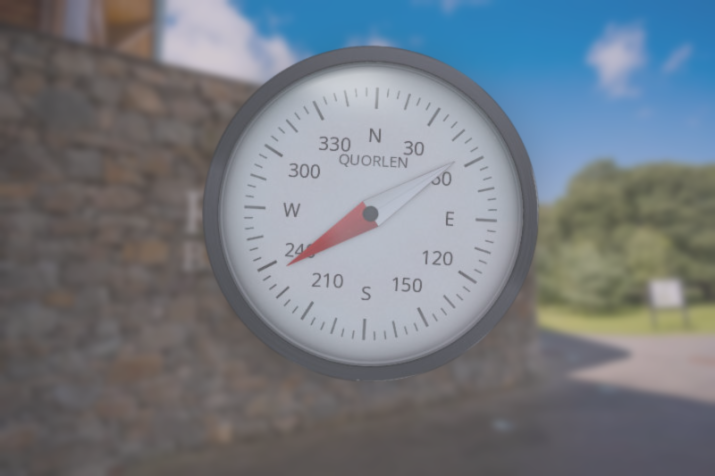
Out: 235
